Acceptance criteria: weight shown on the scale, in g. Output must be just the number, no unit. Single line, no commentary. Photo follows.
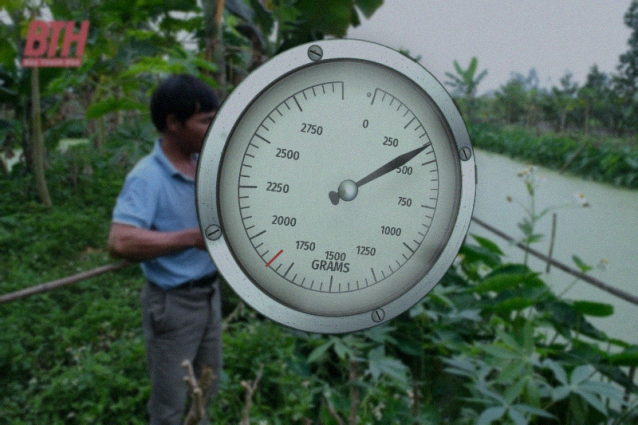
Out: 400
